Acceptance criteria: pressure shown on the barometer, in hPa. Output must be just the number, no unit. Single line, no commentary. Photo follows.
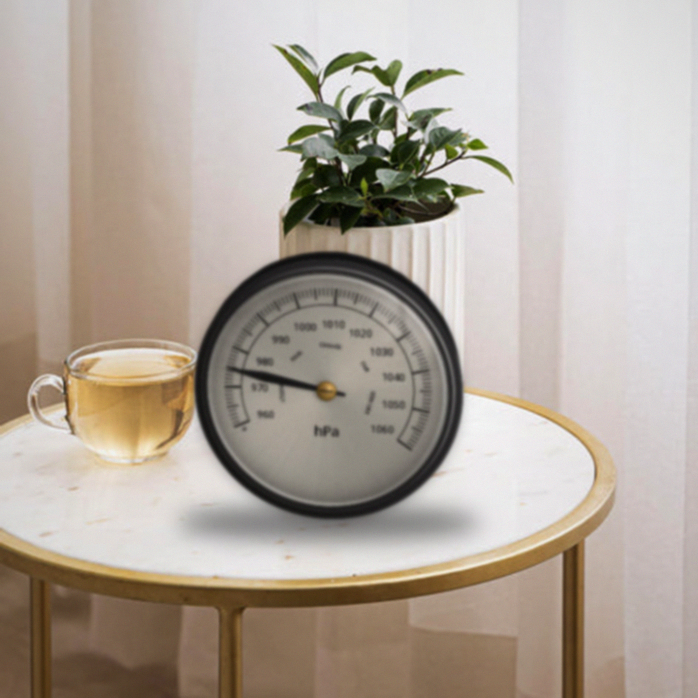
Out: 975
